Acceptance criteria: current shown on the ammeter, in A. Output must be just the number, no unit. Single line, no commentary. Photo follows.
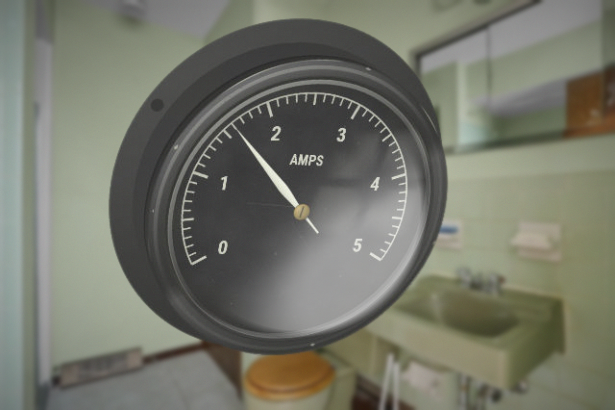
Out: 1.6
